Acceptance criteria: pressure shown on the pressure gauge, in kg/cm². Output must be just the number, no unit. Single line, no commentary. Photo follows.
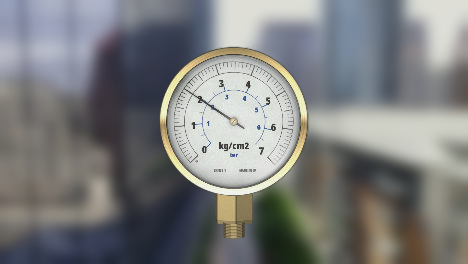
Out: 2
